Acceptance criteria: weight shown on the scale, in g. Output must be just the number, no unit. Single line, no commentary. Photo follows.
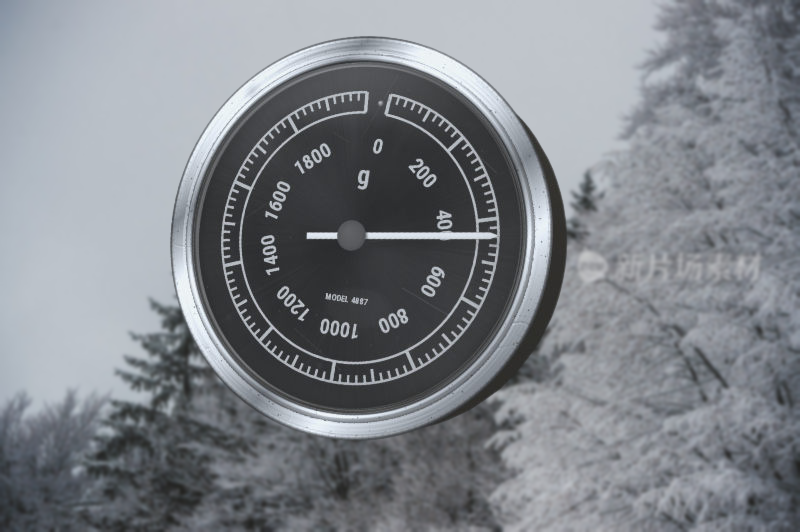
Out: 440
